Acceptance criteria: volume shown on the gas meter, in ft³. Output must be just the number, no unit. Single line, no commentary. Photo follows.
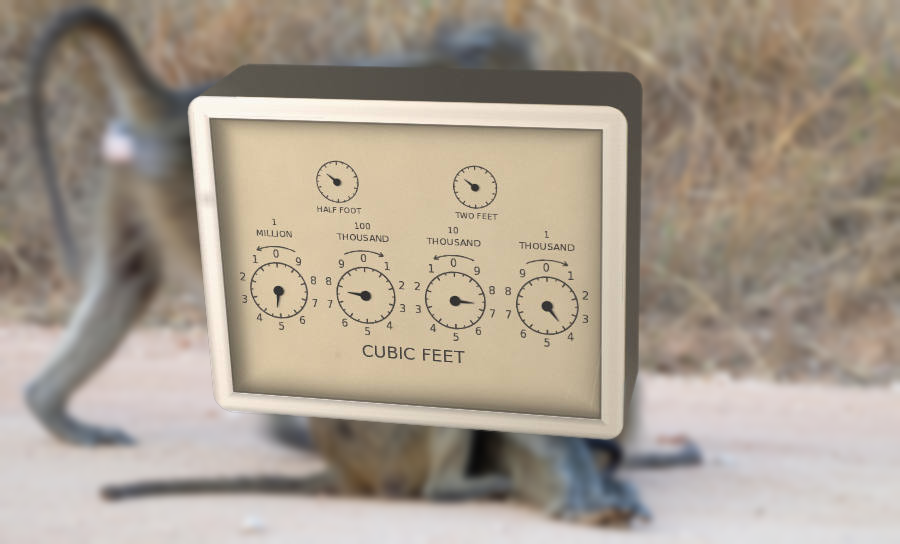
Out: 477400
